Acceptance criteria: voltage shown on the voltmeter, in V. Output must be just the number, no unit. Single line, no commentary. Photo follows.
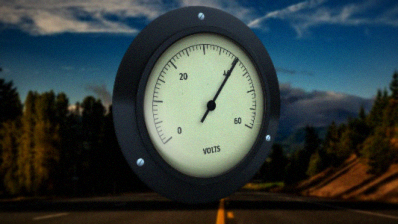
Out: 40
